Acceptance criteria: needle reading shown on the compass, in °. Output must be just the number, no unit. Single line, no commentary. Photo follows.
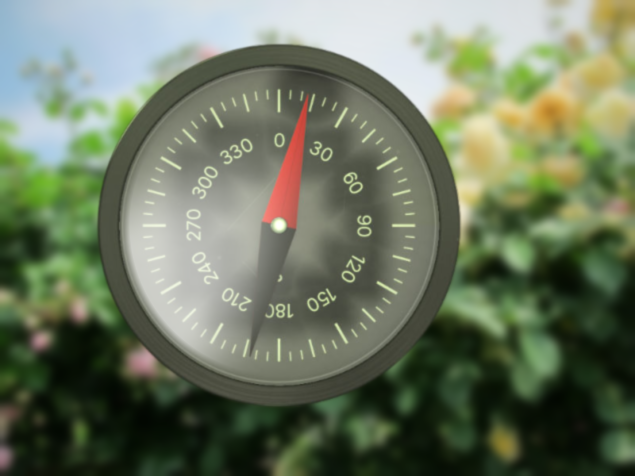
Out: 12.5
